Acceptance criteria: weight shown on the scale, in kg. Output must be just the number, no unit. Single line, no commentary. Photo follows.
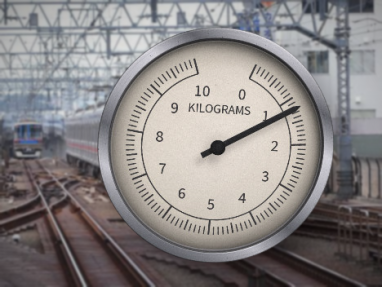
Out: 1.2
